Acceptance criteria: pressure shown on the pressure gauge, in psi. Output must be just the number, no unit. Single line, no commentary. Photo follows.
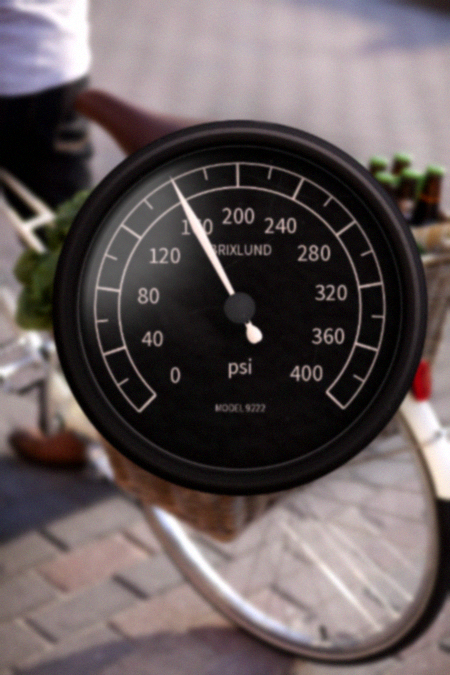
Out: 160
